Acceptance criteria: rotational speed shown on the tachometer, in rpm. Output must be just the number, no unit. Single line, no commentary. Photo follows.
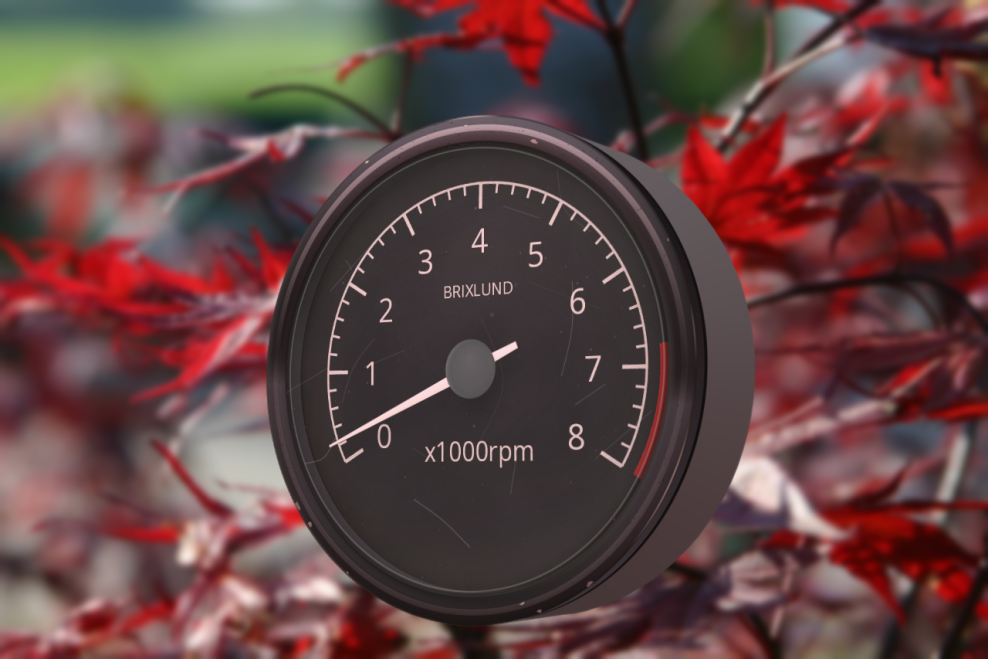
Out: 200
